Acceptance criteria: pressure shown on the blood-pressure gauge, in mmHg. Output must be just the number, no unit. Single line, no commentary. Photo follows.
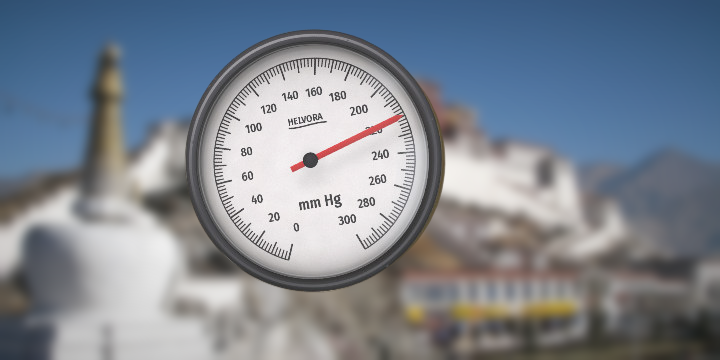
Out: 220
